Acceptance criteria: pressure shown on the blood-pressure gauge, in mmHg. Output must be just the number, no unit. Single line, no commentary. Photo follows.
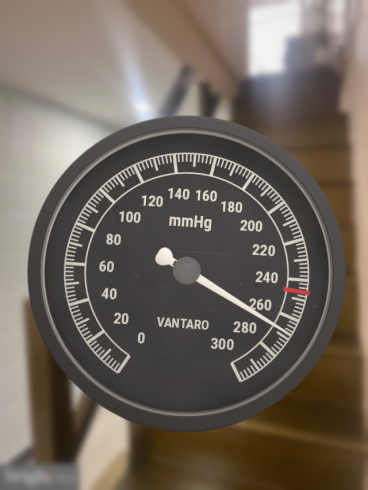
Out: 268
